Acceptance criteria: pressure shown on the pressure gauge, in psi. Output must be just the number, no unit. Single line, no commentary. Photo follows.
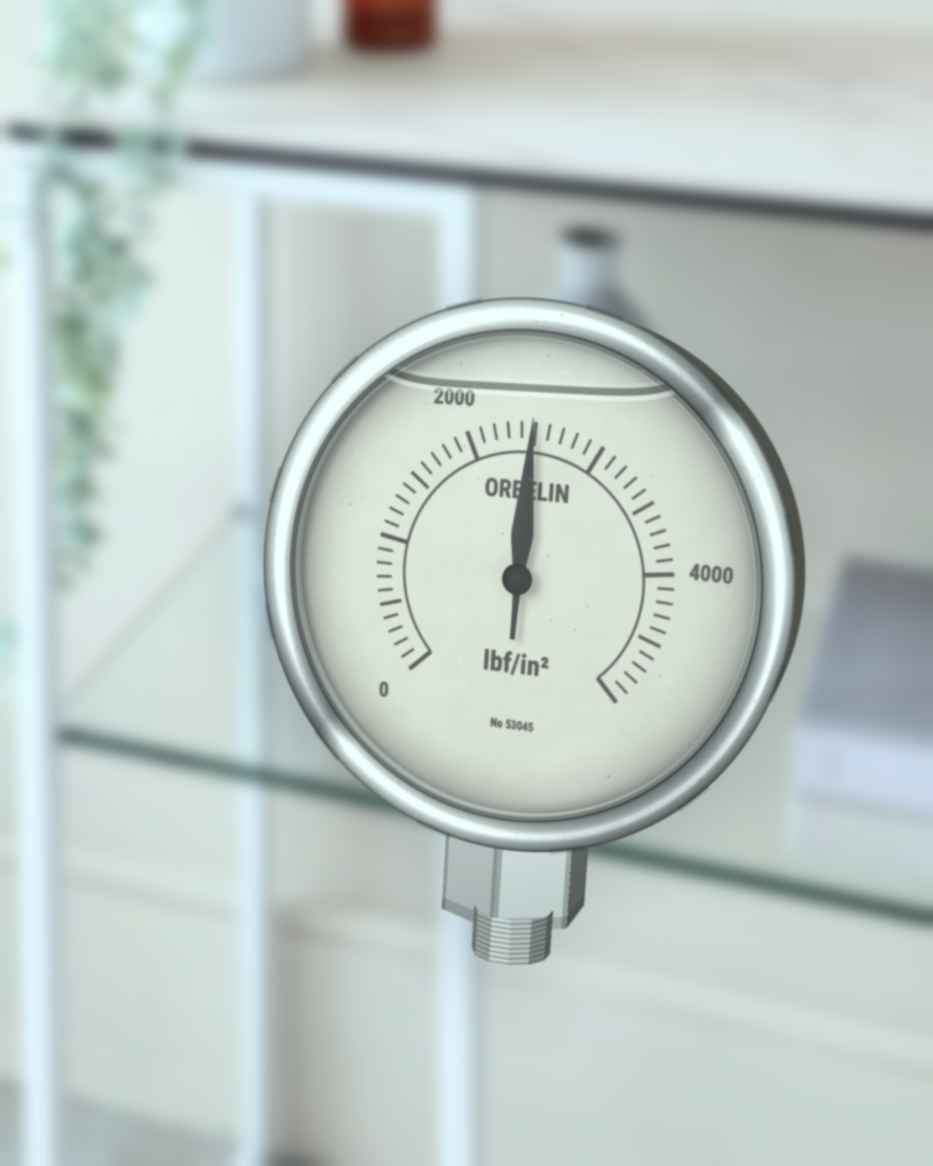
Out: 2500
